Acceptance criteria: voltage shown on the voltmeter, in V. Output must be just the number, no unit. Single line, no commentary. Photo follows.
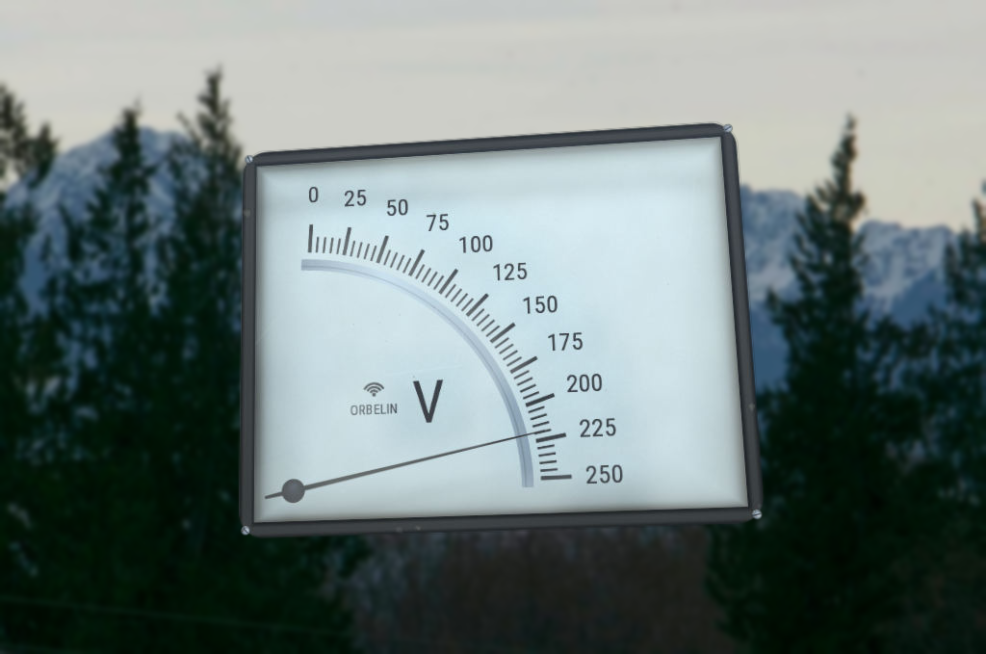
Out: 220
